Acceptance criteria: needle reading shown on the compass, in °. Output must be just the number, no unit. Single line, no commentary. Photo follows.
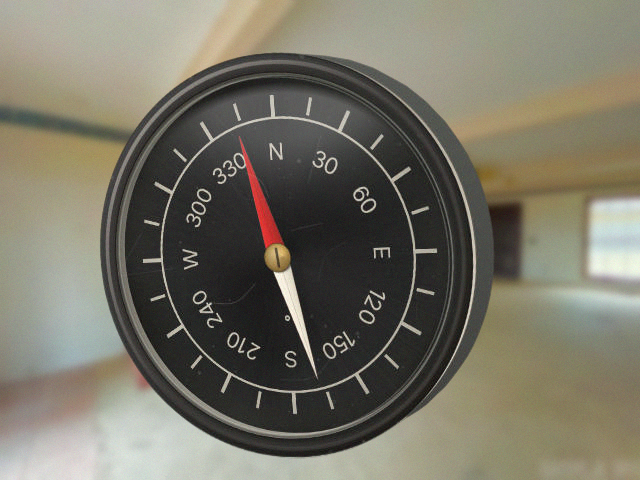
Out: 345
